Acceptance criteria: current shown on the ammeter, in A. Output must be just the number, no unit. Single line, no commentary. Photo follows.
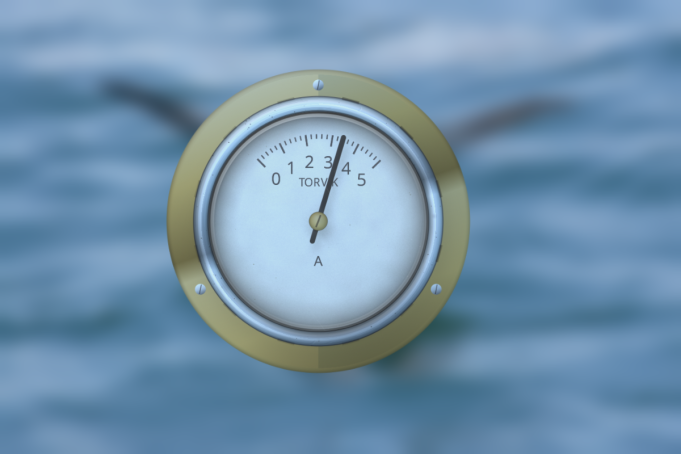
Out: 3.4
